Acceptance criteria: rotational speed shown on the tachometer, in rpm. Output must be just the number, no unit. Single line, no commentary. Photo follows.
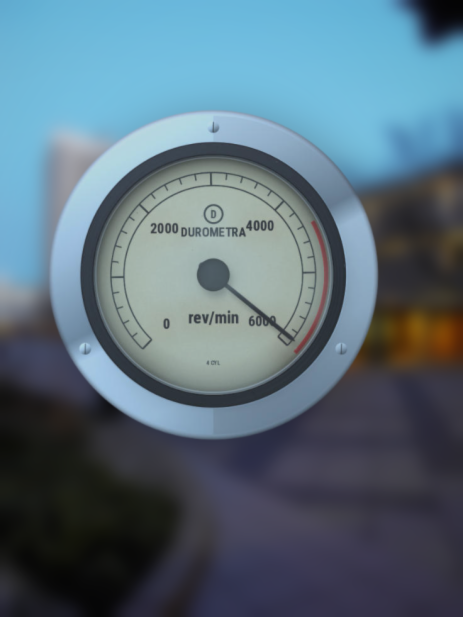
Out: 5900
